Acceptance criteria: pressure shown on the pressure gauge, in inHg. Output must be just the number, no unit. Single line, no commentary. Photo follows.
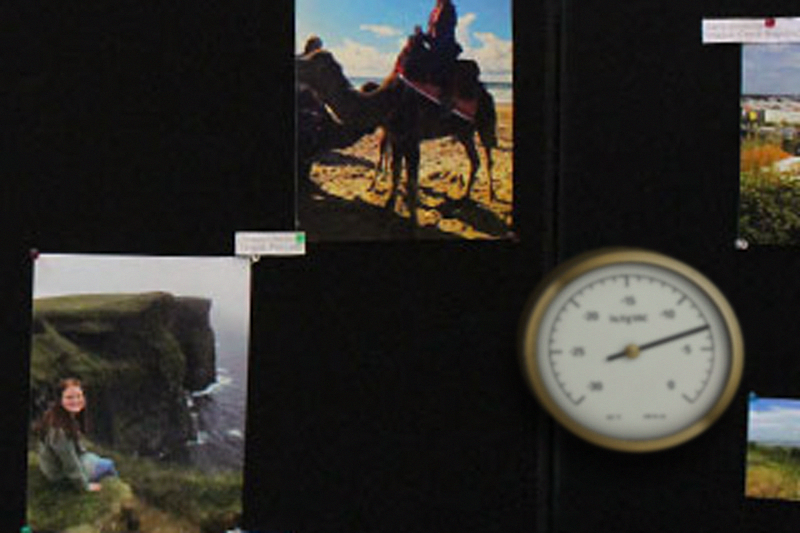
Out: -7
